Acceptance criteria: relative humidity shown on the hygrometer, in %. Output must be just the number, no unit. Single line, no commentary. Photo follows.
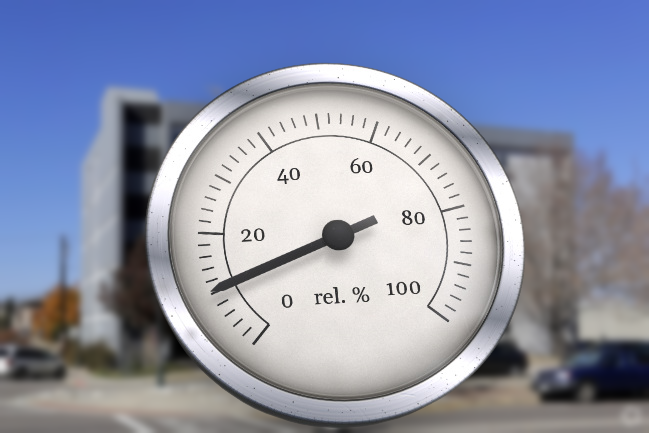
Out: 10
